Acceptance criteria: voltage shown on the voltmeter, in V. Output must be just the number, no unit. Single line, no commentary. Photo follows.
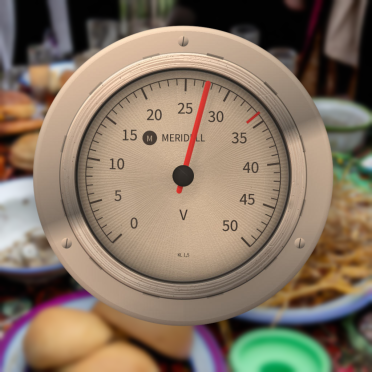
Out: 27.5
